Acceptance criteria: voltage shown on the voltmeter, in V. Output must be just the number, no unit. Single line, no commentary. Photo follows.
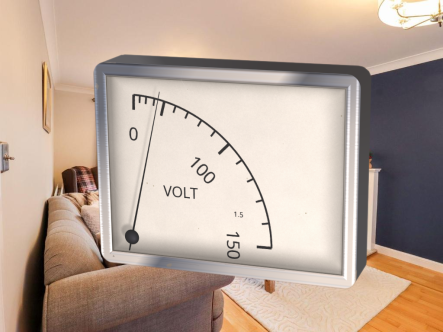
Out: 45
